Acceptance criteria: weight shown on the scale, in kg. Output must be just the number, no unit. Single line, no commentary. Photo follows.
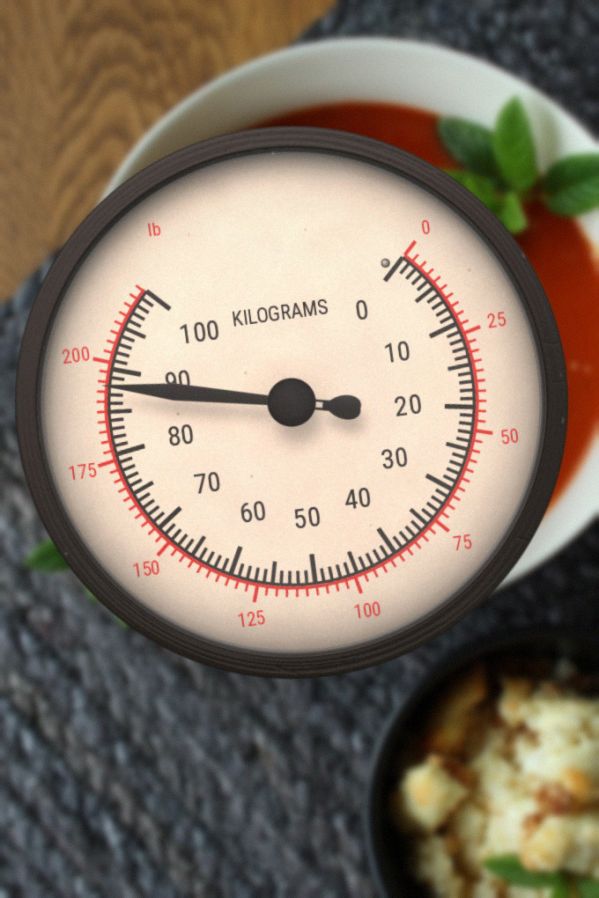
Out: 88
